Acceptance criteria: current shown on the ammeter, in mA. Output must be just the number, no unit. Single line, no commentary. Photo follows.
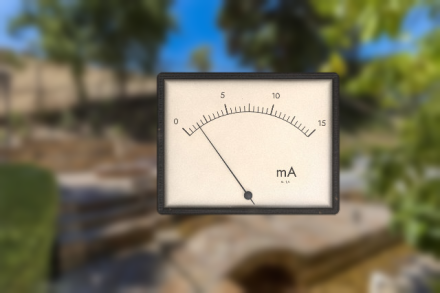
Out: 1.5
